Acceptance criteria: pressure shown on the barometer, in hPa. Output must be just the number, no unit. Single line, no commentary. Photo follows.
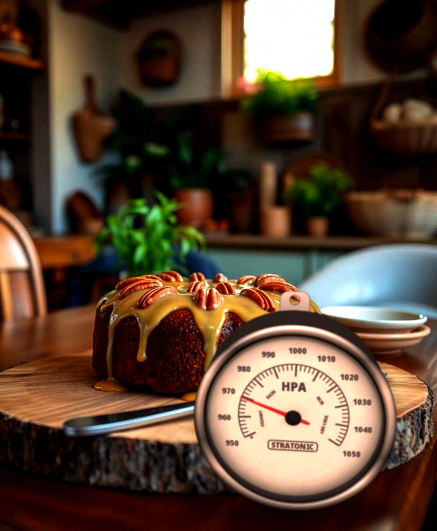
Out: 970
